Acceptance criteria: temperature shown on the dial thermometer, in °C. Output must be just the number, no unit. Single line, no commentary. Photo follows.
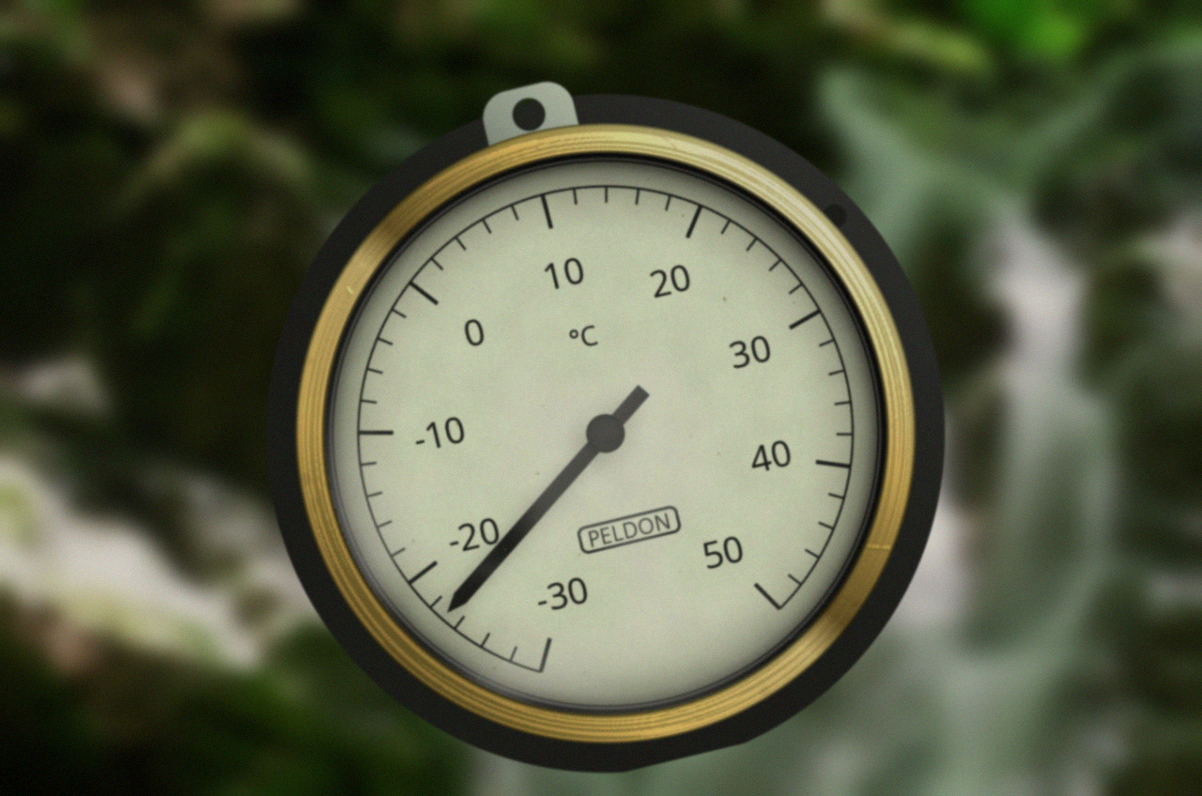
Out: -23
